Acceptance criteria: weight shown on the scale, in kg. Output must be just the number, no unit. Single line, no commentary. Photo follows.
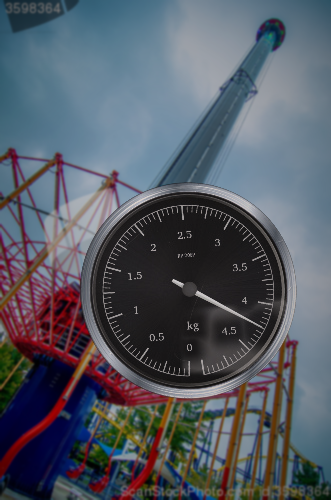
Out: 4.25
